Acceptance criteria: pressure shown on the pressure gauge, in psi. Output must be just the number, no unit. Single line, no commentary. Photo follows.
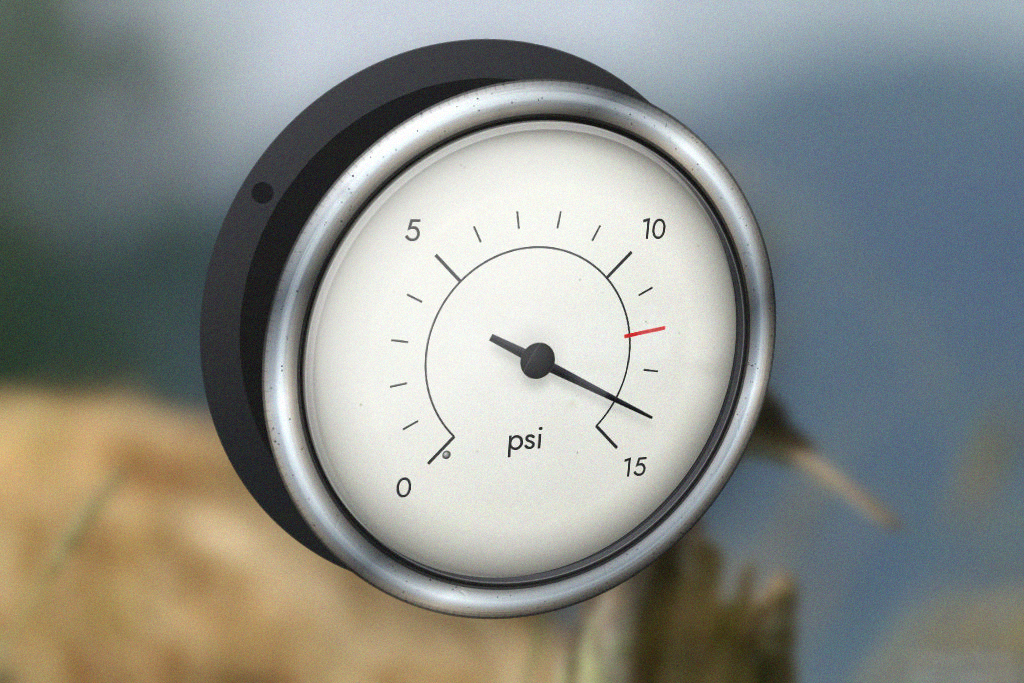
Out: 14
